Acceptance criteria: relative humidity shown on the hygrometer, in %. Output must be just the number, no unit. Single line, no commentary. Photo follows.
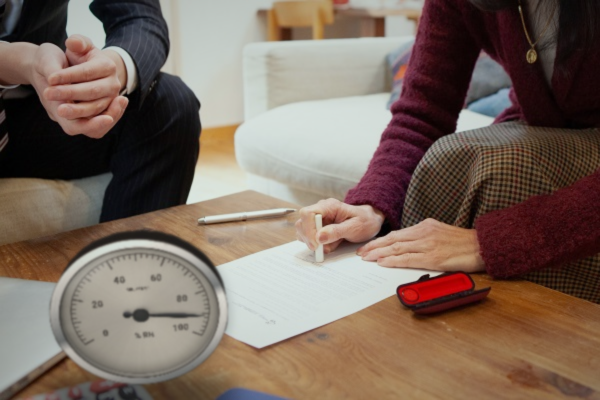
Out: 90
